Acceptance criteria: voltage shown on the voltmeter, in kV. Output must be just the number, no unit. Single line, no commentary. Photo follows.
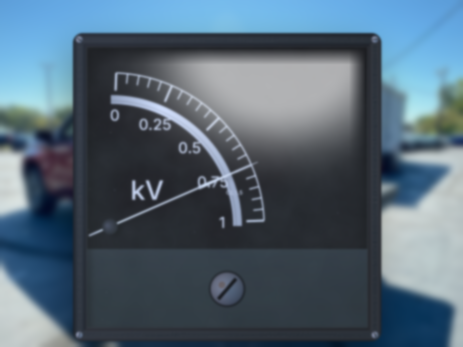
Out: 0.75
